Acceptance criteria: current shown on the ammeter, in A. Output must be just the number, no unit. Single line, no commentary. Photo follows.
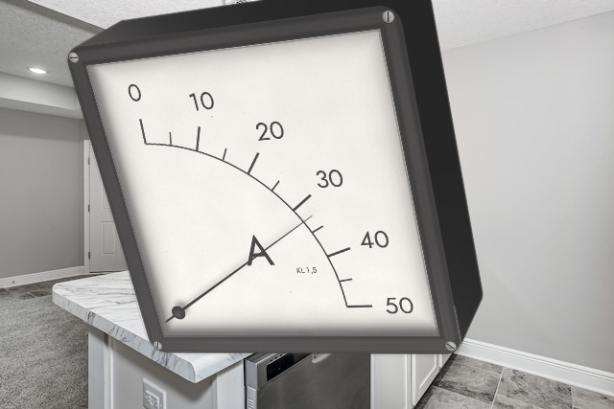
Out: 32.5
